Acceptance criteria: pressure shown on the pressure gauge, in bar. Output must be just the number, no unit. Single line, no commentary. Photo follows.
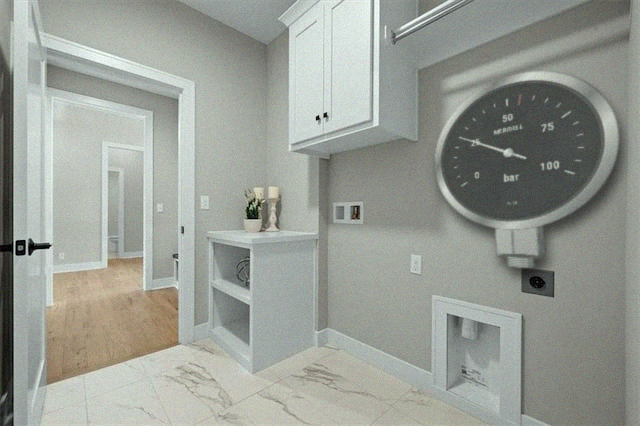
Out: 25
